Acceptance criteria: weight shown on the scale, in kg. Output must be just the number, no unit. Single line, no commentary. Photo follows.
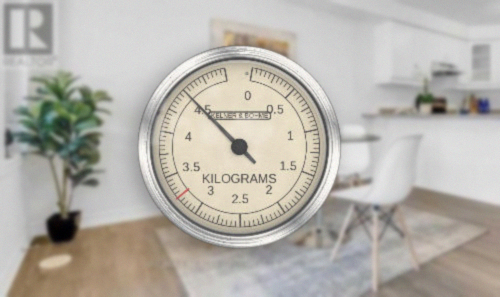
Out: 4.5
